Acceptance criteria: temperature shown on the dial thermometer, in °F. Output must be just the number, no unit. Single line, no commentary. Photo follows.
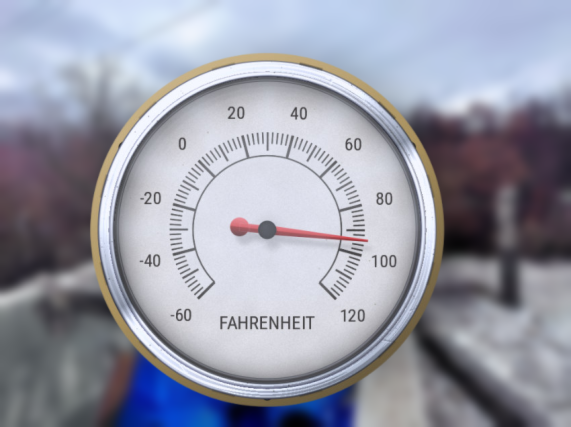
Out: 94
